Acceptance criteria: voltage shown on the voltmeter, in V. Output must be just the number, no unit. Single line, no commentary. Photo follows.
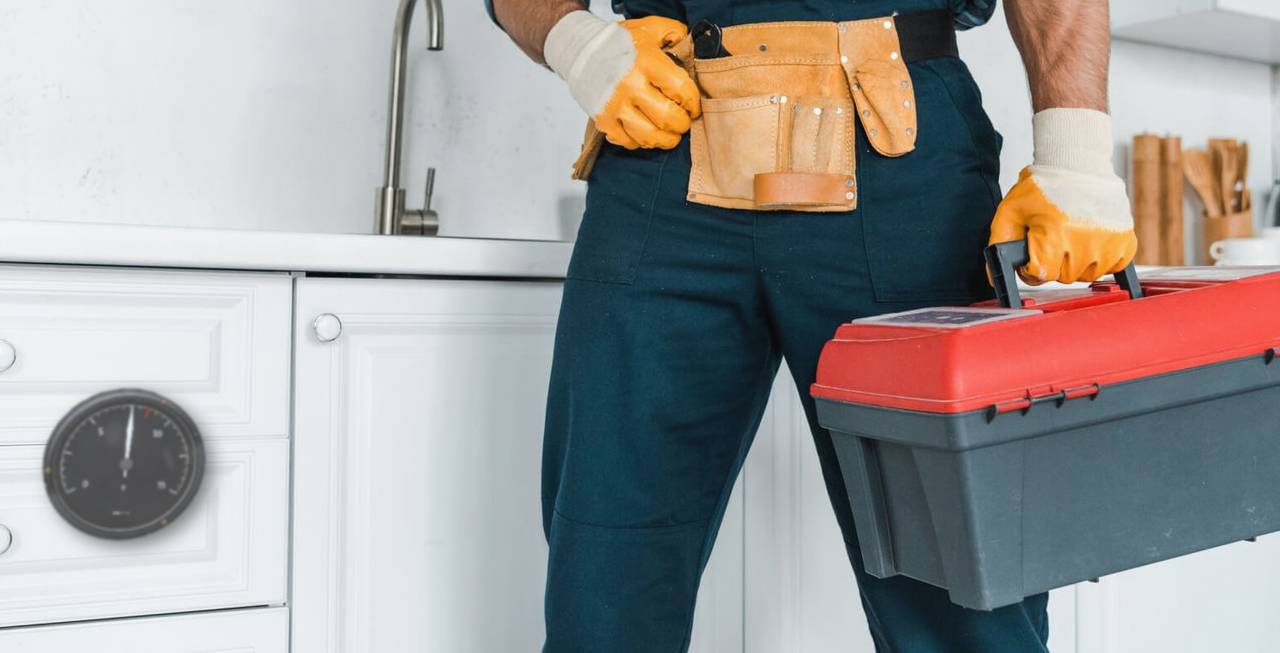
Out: 7.5
